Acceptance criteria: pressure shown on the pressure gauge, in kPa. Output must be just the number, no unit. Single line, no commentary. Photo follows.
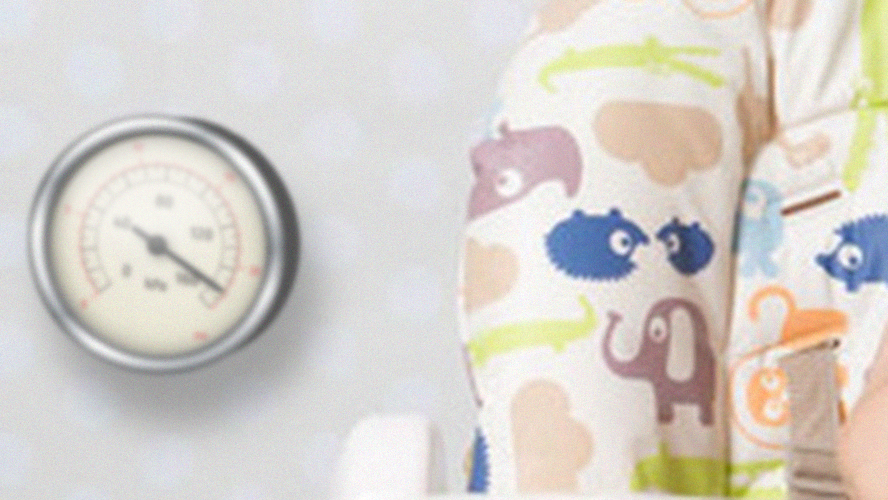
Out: 150
